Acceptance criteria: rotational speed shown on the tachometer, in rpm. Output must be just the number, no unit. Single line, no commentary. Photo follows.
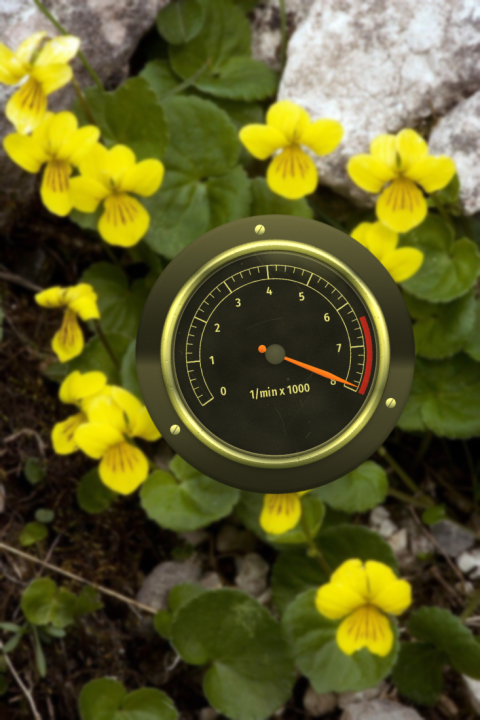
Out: 7900
